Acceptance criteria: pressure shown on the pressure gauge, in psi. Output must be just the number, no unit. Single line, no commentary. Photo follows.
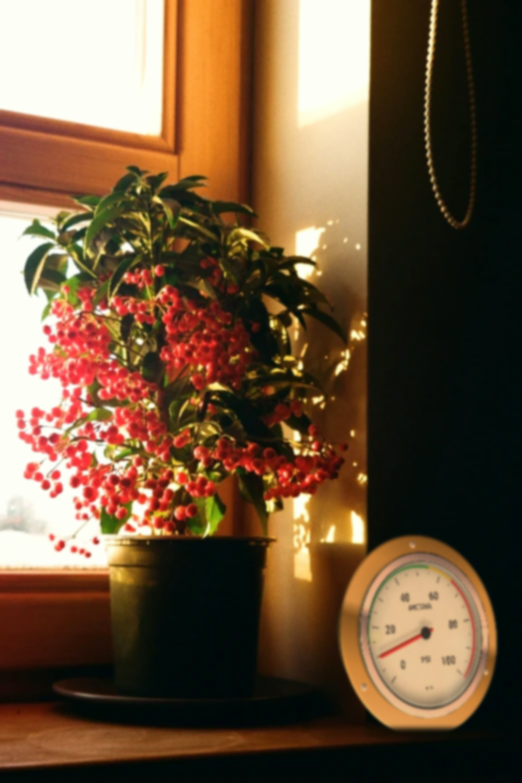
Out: 10
